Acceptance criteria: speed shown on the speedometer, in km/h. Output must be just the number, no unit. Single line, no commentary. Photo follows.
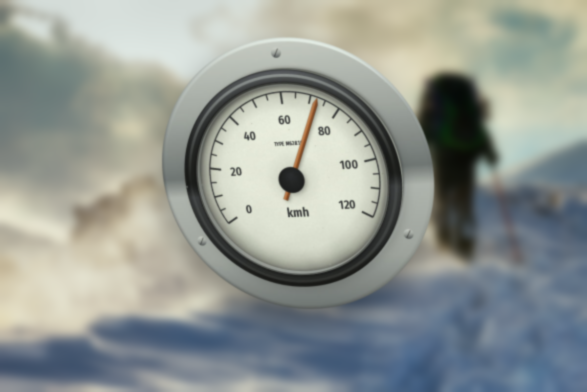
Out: 72.5
